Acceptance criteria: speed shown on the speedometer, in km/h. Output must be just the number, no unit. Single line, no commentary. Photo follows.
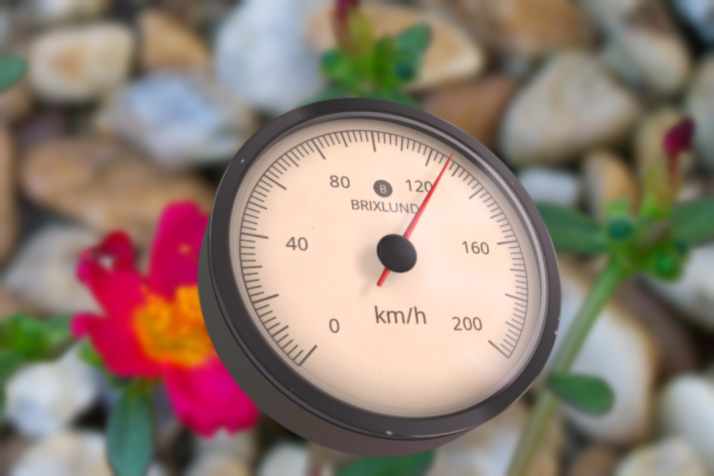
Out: 126
